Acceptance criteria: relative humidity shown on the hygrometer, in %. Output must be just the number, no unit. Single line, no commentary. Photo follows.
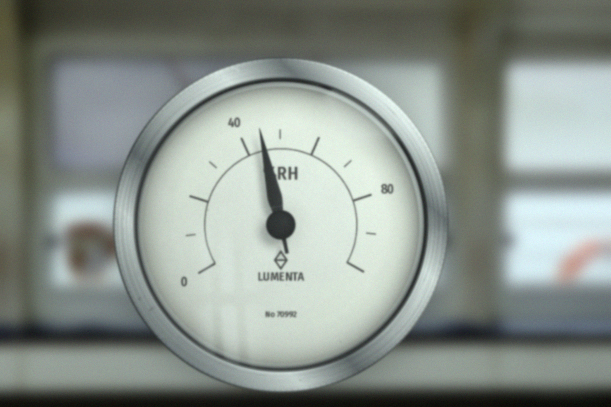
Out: 45
